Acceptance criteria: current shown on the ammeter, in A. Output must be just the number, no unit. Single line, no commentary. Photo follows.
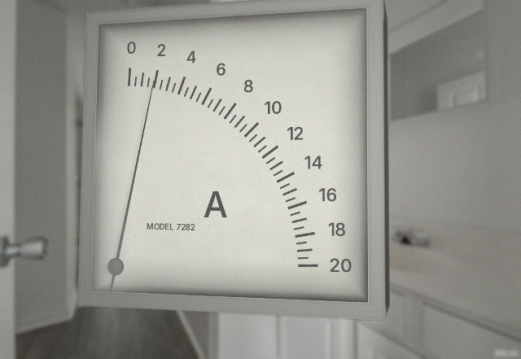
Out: 2
